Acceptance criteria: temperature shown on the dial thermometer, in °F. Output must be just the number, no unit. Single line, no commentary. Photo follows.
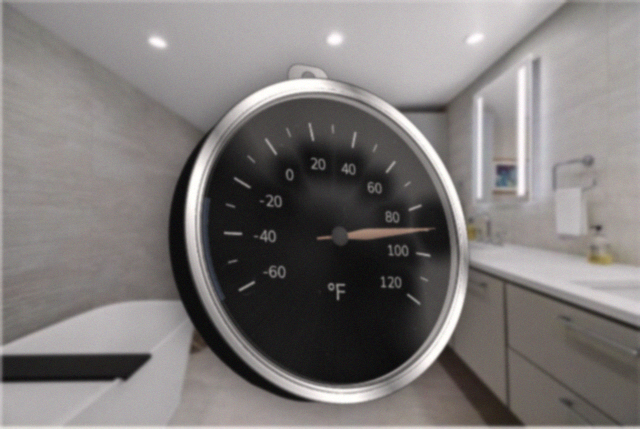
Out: 90
